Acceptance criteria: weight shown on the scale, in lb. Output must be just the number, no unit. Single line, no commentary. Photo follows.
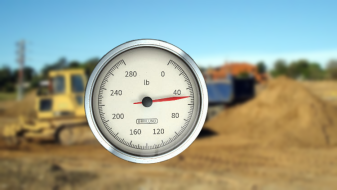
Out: 50
